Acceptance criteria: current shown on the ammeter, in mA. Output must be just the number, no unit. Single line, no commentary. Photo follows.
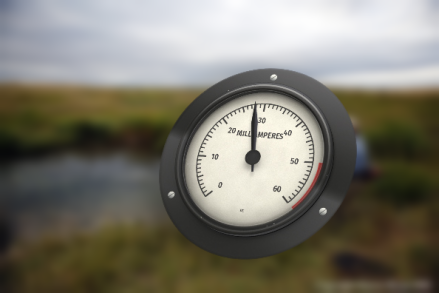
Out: 28
